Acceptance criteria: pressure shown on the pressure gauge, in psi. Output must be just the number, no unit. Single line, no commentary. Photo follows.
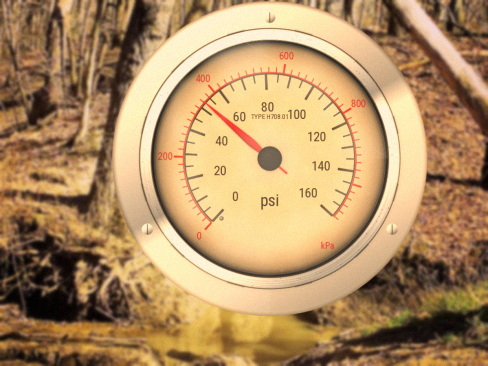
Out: 52.5
